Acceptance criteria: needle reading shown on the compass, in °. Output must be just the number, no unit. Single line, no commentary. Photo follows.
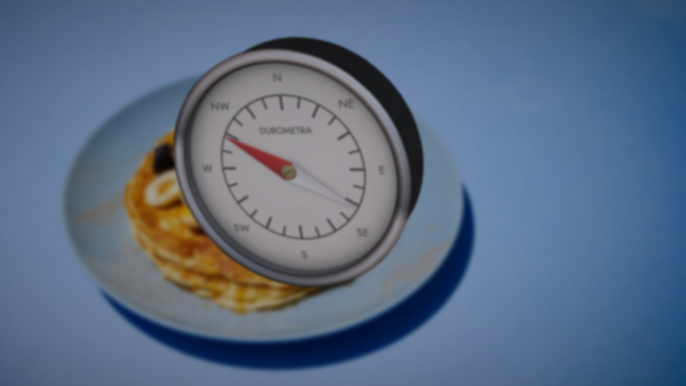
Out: 300
